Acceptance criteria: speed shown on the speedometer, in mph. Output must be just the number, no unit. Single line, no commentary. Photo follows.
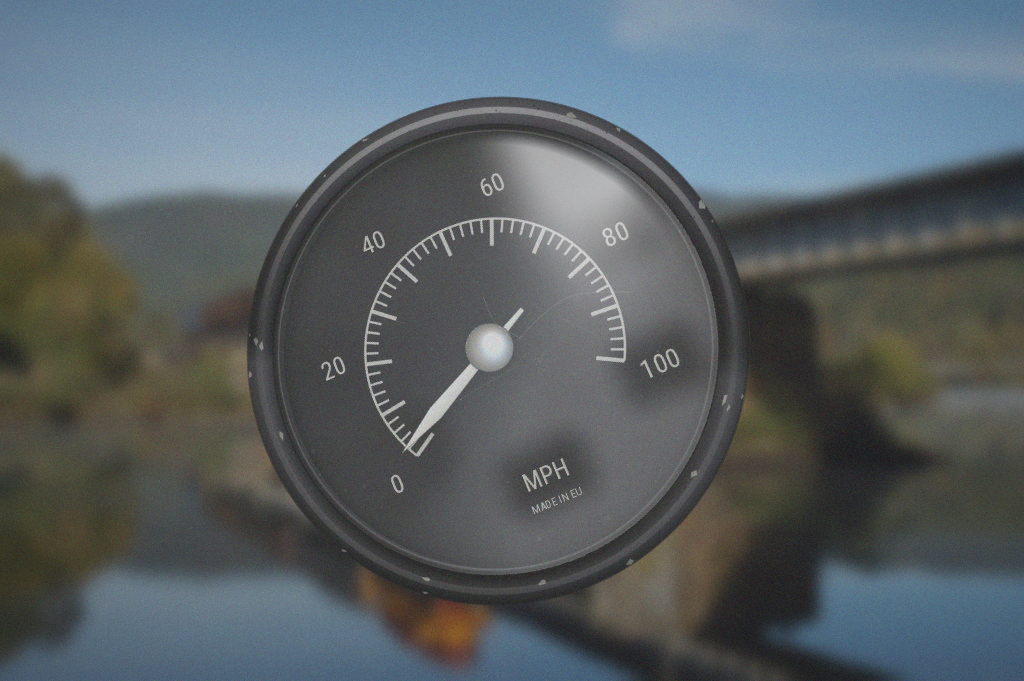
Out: 2
